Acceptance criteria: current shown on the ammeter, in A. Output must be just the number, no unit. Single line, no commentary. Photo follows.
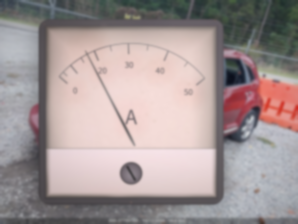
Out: 17.5
